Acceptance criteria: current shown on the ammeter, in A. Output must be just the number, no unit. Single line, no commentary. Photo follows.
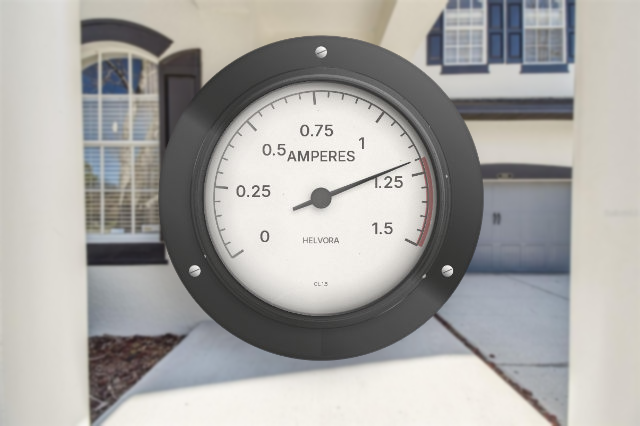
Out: 1.2
